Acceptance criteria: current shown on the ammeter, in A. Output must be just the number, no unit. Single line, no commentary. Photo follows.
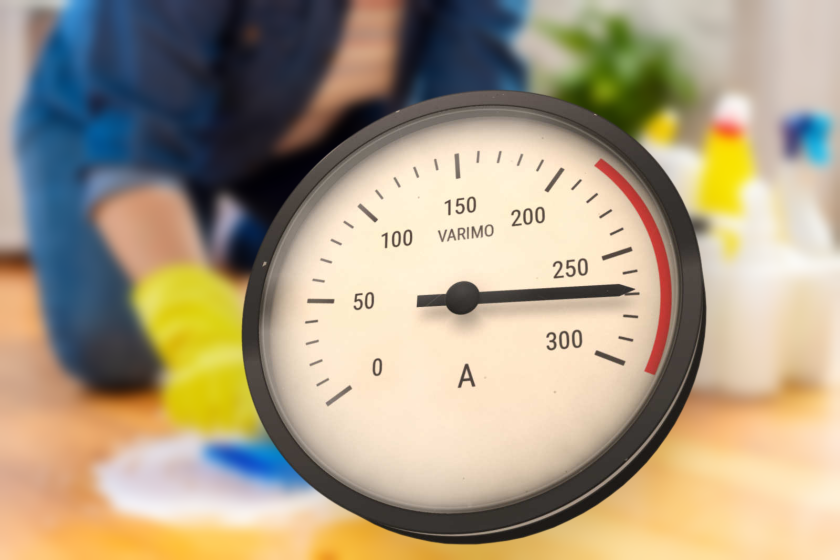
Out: 270
